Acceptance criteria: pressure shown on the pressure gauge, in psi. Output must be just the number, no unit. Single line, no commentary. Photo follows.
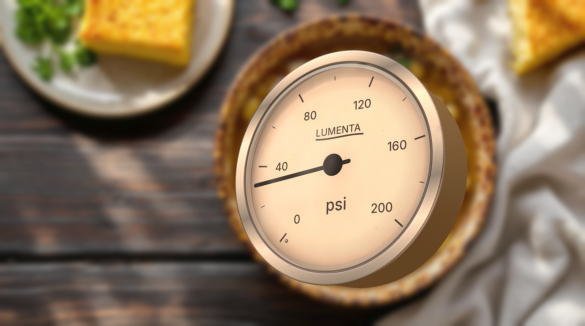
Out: 30
